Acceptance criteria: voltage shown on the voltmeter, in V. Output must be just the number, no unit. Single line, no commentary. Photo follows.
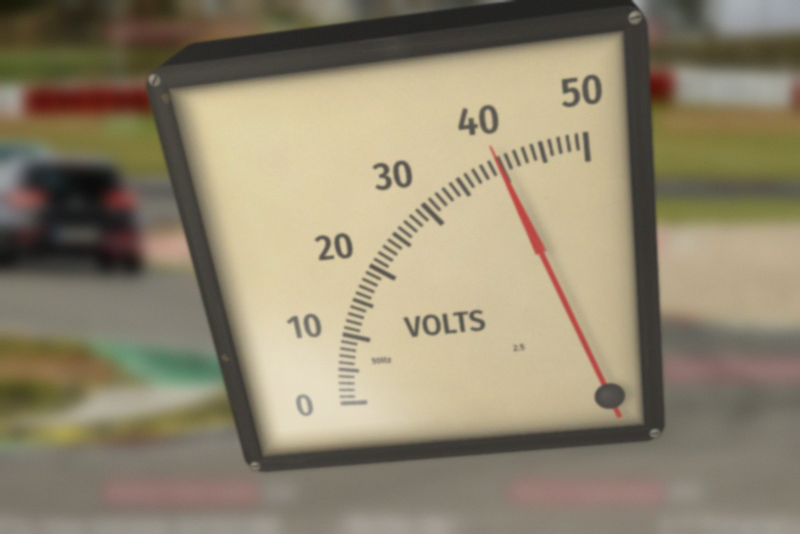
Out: 40
